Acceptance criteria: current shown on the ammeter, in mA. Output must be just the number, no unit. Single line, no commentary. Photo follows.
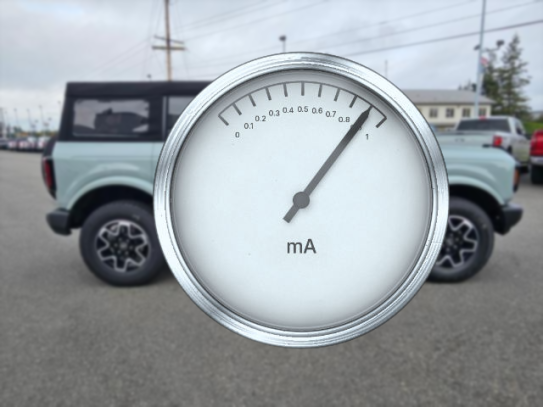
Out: 0.9
